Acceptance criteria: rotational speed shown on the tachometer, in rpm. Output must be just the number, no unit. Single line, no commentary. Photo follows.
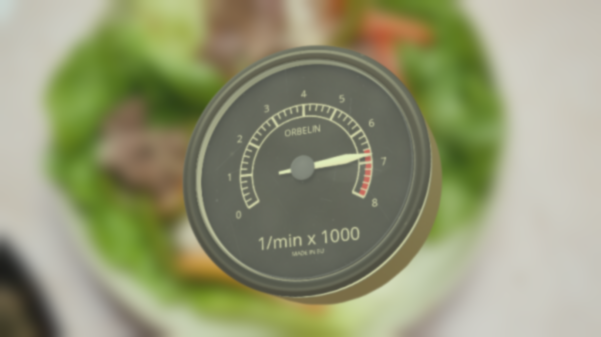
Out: 6800
